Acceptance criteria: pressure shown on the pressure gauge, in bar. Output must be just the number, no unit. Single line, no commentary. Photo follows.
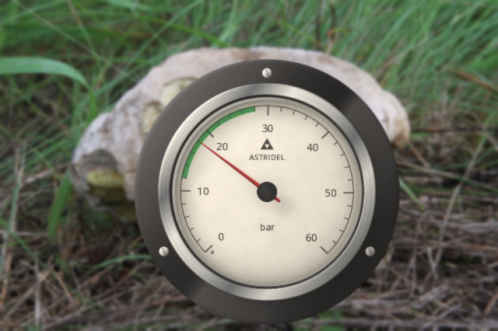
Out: 18
